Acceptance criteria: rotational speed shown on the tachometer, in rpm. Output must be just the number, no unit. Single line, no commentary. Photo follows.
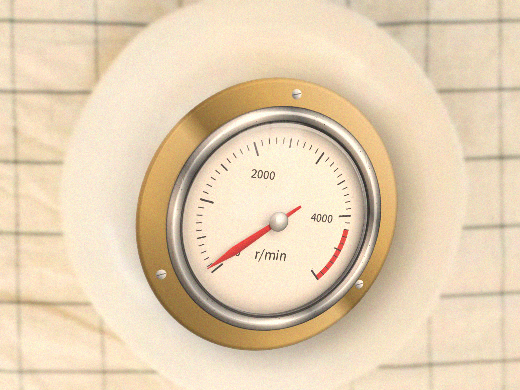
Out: 100
